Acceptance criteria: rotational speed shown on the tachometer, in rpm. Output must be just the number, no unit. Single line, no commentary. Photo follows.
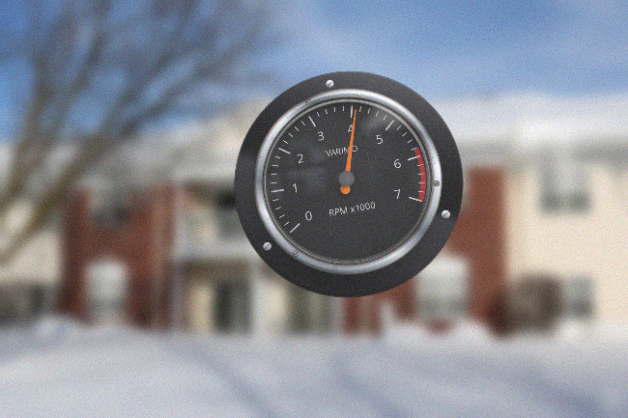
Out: 4100
